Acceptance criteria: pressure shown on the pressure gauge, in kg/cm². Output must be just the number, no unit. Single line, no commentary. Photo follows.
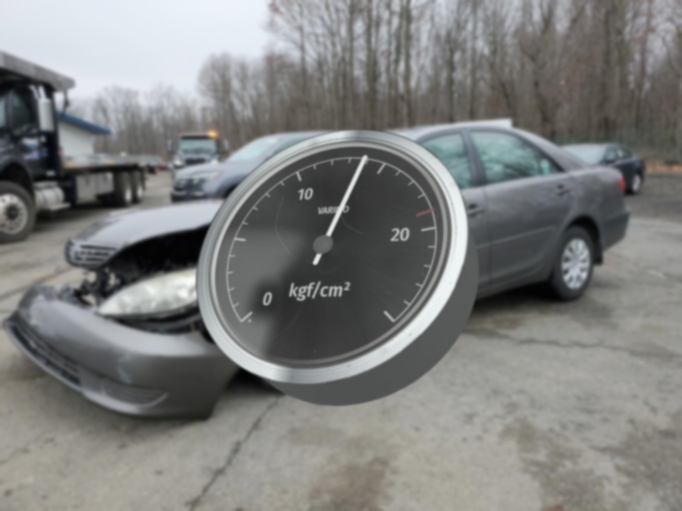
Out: 14
